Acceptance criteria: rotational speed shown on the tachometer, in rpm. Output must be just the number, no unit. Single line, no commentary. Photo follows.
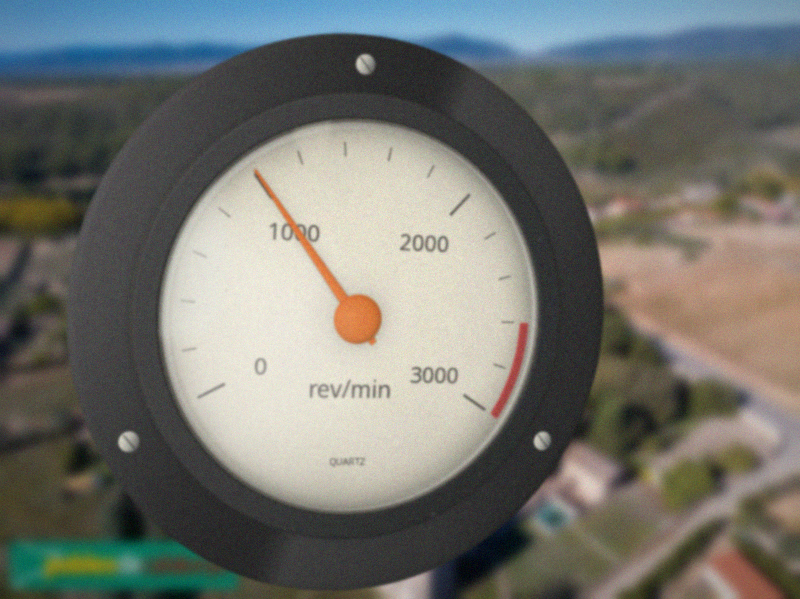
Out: 1000
